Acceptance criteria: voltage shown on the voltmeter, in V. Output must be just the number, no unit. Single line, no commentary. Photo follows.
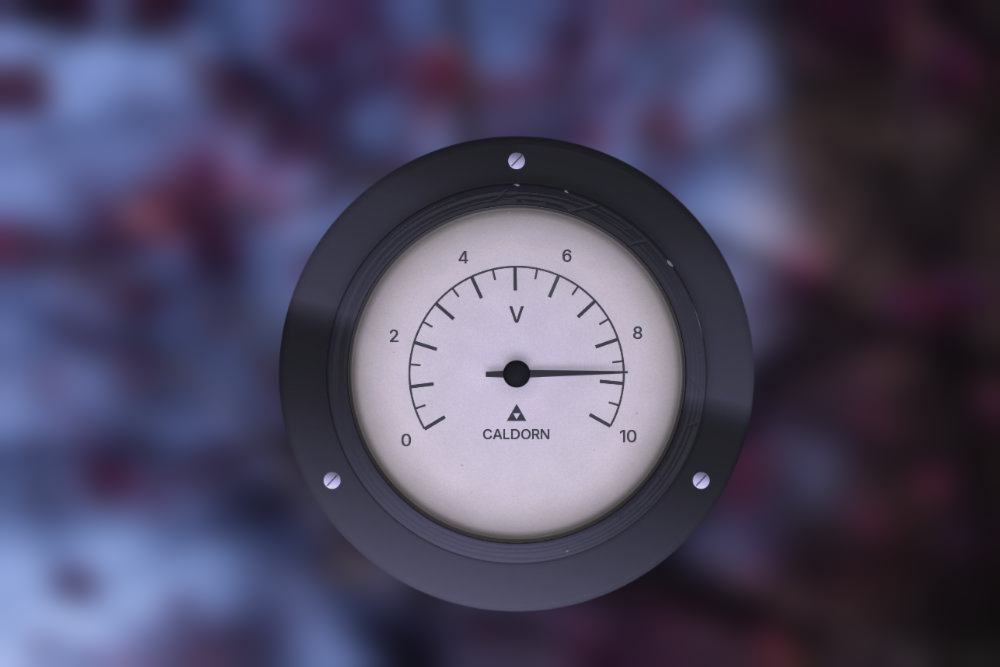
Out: 8.75
